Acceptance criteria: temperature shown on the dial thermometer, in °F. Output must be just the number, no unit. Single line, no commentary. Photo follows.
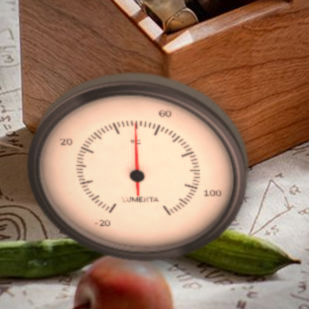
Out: 50
